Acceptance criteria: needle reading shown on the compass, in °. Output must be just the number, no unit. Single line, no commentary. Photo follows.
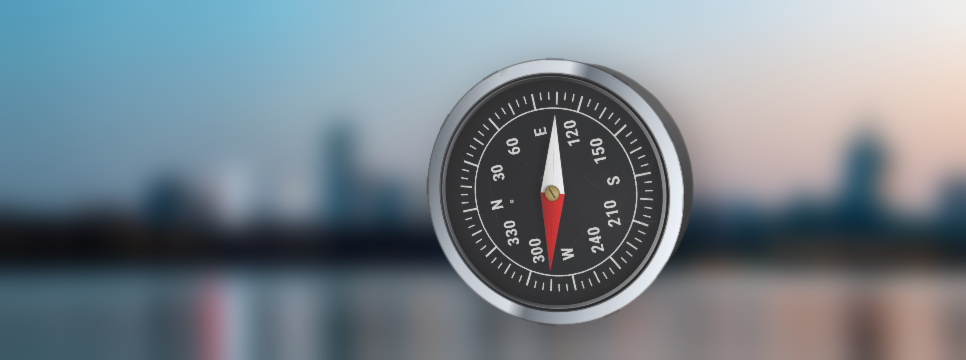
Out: 285
